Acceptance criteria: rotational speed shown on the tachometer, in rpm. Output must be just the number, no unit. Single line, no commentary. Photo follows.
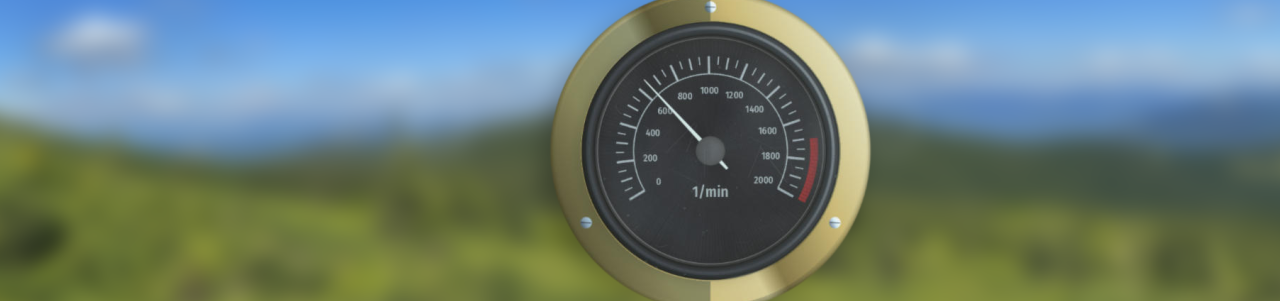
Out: 650
